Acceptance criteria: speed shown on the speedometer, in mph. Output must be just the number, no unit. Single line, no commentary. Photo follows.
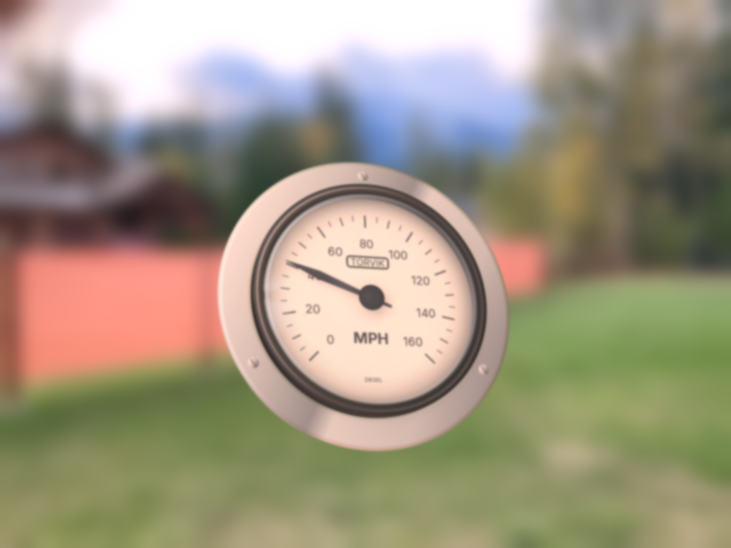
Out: 40
